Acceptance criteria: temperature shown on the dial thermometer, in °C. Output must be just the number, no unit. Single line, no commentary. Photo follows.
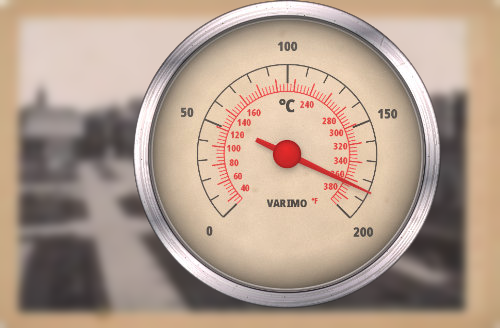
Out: 185
